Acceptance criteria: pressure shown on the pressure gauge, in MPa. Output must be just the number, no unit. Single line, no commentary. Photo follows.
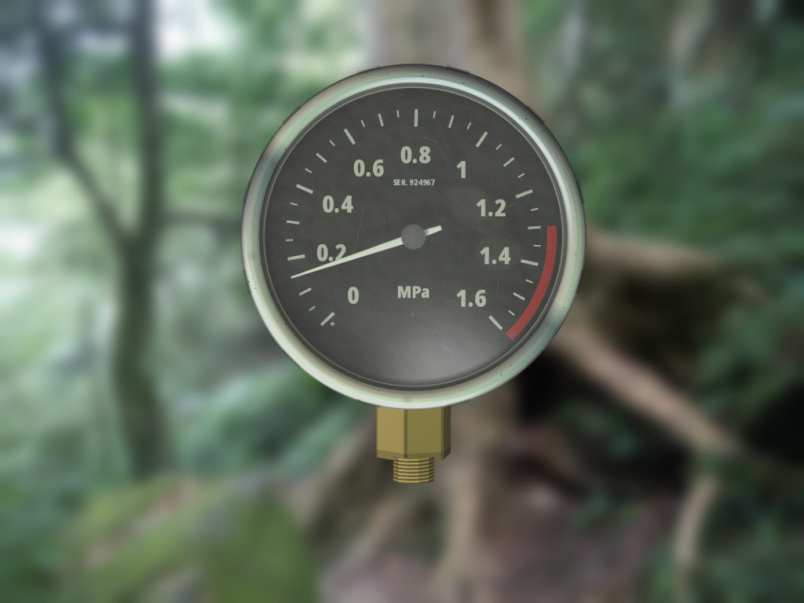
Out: 0.15
